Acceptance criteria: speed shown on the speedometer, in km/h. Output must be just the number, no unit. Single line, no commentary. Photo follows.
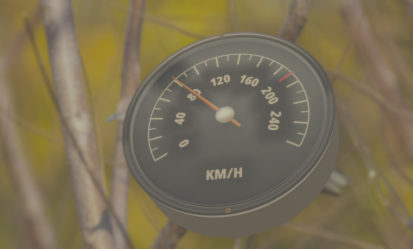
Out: 80
